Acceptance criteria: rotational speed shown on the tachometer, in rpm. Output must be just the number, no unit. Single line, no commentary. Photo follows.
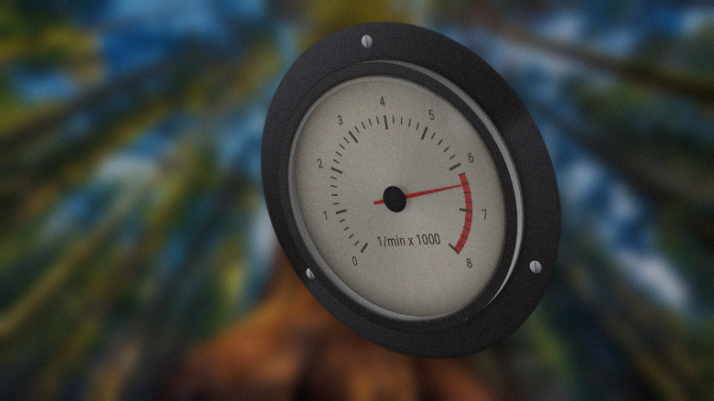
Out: 6400
